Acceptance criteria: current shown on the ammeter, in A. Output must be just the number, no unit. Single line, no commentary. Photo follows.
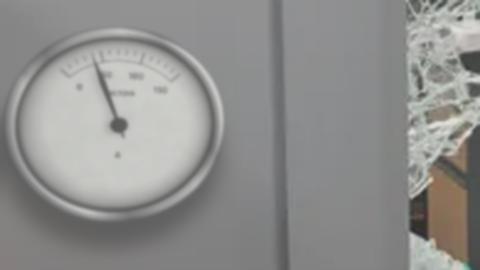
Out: 40
